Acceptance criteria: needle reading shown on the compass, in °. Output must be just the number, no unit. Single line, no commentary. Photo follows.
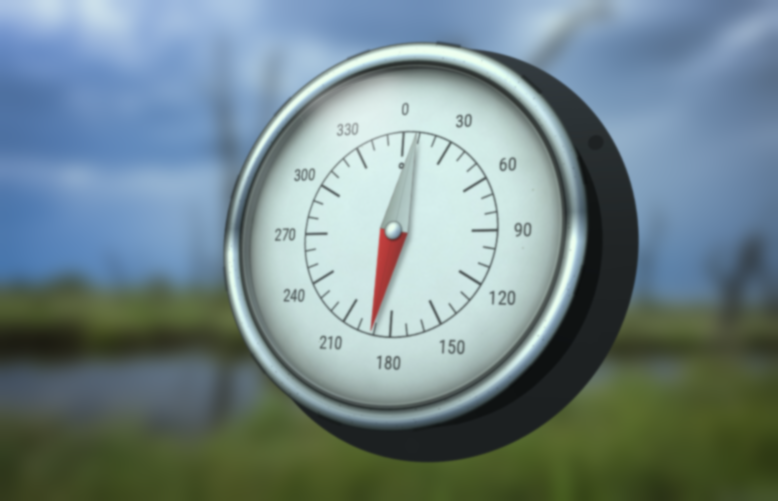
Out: 190
